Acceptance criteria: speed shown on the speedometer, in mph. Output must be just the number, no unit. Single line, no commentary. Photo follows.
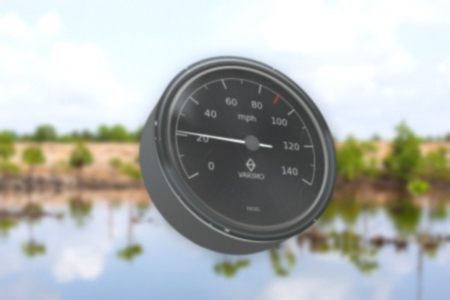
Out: 20
